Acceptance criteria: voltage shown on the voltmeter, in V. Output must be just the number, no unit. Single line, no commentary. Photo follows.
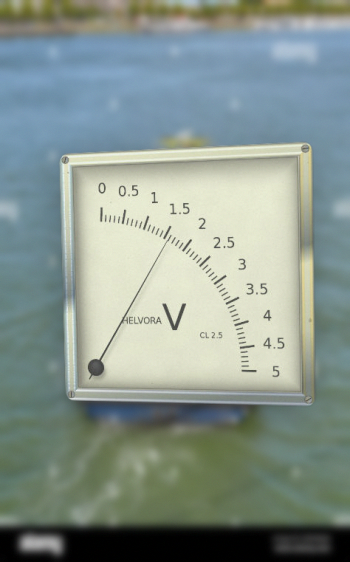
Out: 1.6
